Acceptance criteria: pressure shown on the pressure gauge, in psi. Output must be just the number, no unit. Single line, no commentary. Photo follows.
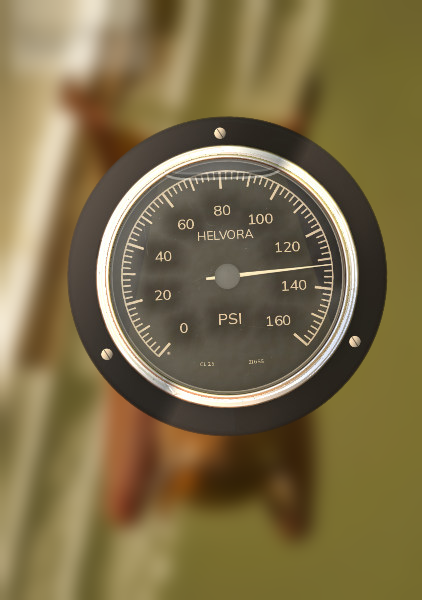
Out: 132
